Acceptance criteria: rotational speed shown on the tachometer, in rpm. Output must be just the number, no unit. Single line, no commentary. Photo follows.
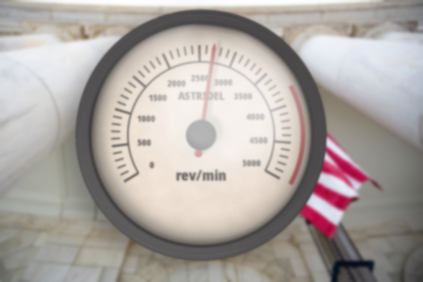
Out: 2700
